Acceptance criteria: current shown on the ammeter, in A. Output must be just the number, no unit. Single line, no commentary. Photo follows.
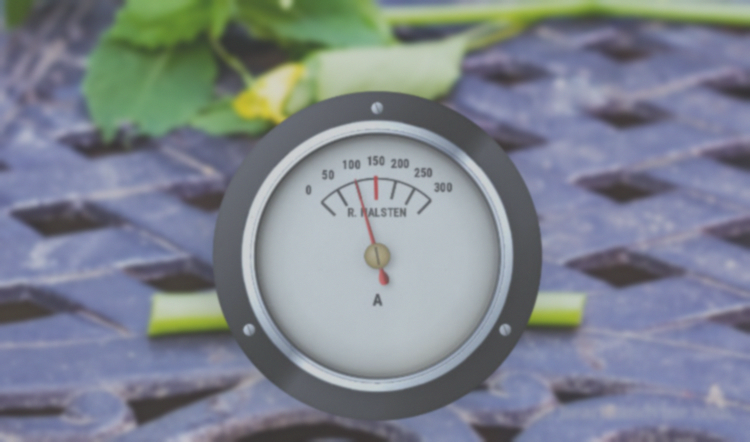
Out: 100
